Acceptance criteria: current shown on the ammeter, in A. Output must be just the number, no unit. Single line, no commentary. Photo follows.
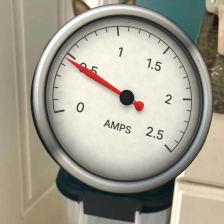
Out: 0.45
